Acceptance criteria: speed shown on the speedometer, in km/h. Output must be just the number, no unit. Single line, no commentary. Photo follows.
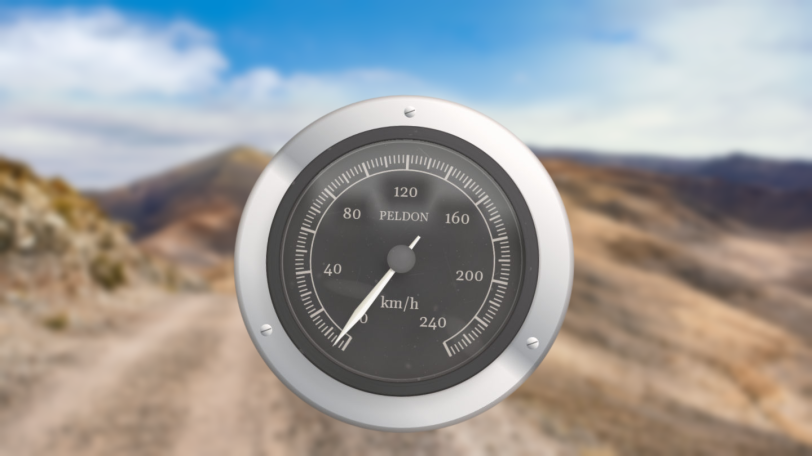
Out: 4
